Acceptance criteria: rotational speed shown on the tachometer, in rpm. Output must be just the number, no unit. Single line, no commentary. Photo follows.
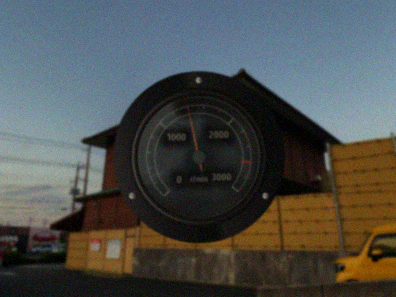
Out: 1400
